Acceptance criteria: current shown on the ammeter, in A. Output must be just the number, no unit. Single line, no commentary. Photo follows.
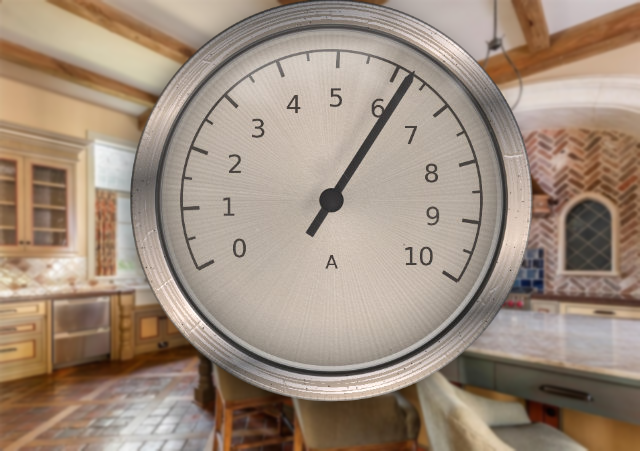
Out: 6.25
